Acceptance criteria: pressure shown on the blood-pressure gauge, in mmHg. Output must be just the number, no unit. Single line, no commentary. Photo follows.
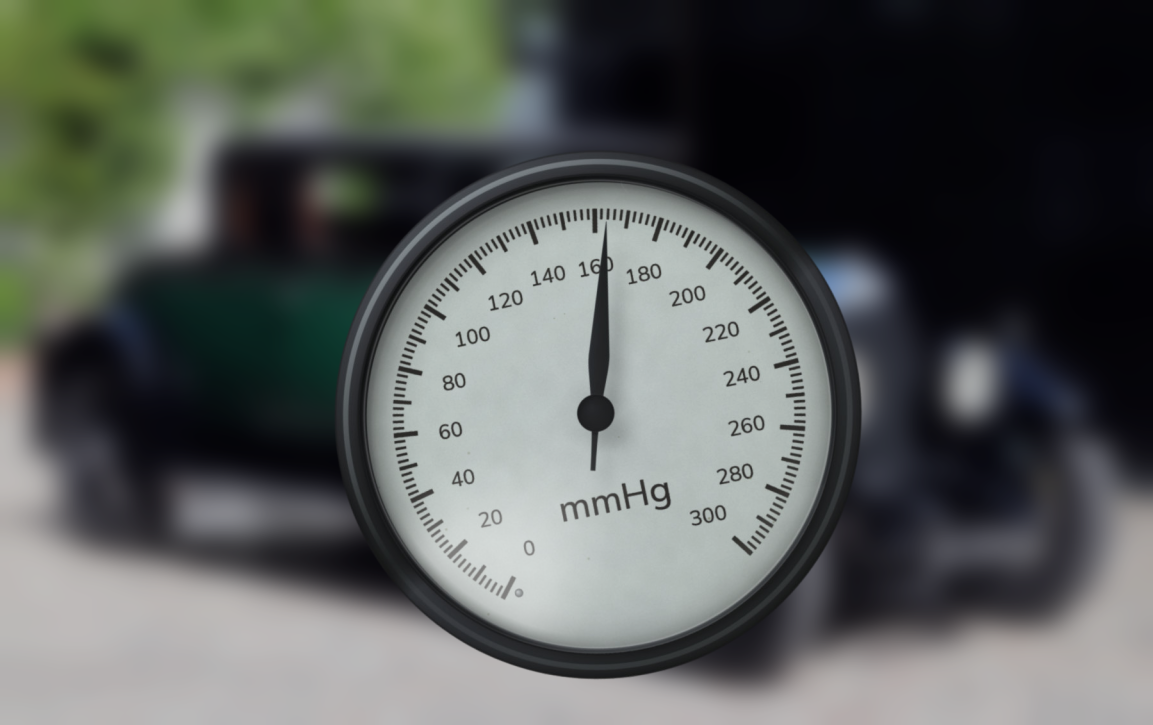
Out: 164
